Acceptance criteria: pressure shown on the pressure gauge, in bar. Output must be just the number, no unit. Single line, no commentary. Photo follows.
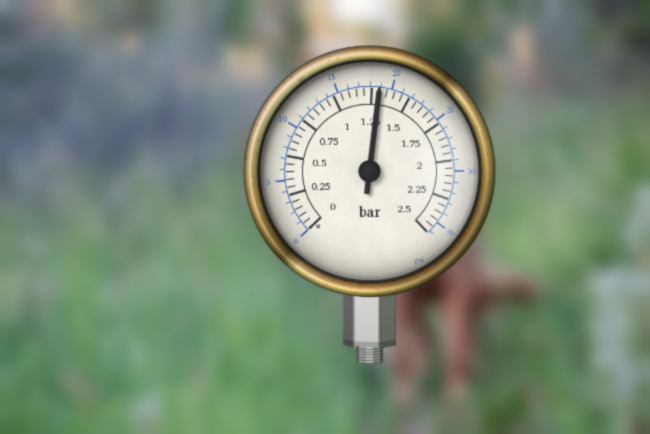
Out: 1.3
